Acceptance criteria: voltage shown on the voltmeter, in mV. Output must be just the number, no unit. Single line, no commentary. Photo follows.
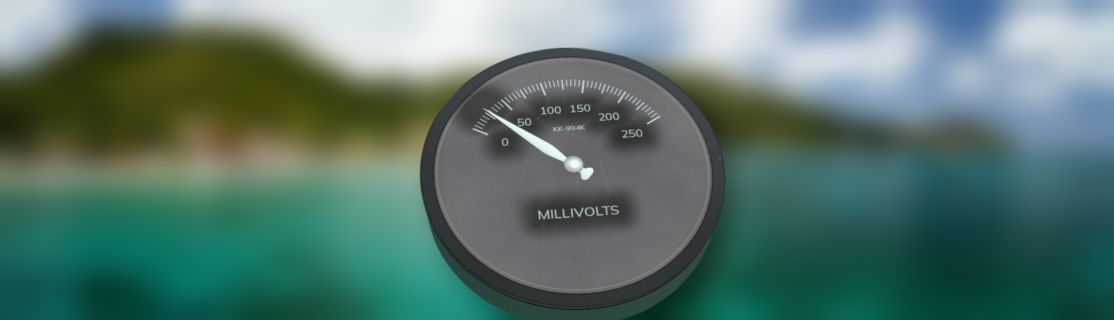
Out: 25
